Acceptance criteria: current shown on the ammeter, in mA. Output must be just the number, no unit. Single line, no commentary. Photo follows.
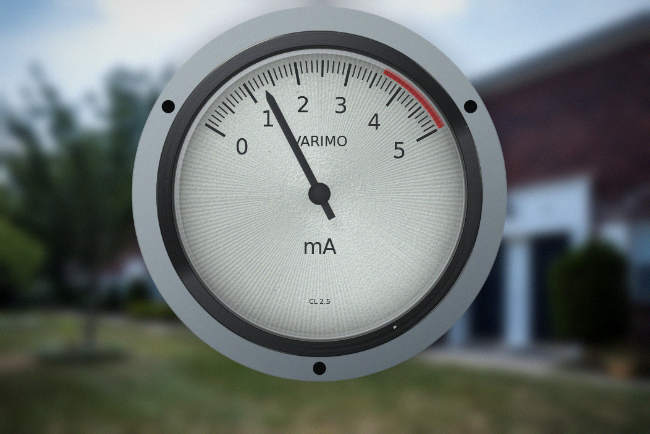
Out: 1.3
